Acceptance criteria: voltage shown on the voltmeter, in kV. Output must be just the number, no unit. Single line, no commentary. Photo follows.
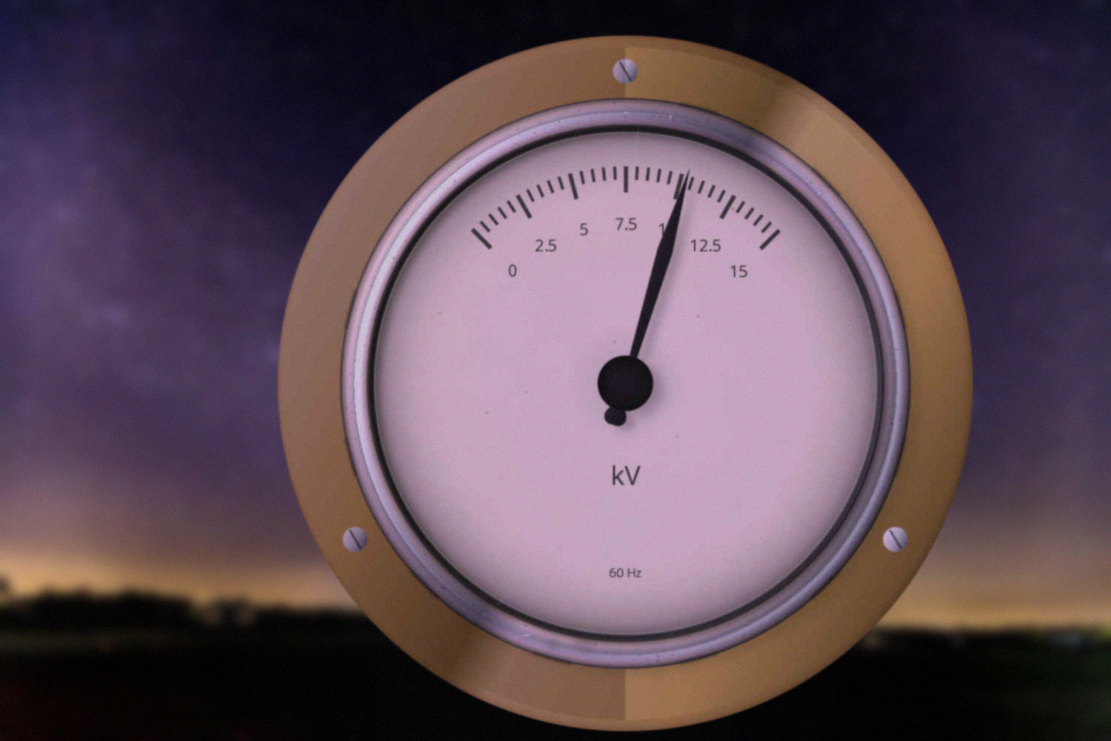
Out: 10.25
